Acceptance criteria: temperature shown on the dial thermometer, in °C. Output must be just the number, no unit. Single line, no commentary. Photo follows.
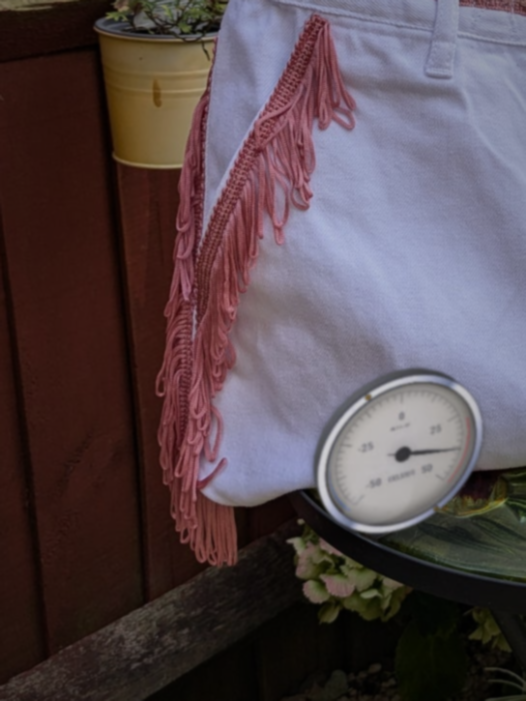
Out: 37.5
